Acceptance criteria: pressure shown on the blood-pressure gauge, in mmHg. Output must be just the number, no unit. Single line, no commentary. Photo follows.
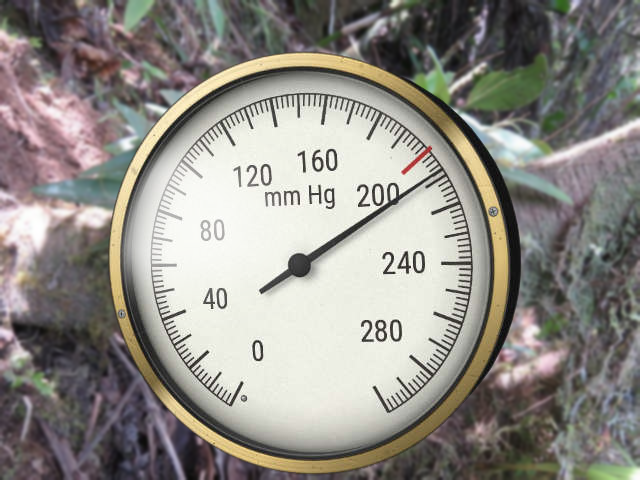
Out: 208
